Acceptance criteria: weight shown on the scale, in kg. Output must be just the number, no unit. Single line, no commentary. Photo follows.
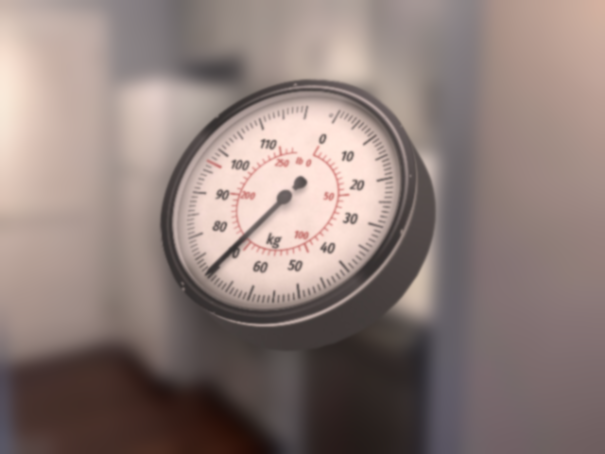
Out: 70
